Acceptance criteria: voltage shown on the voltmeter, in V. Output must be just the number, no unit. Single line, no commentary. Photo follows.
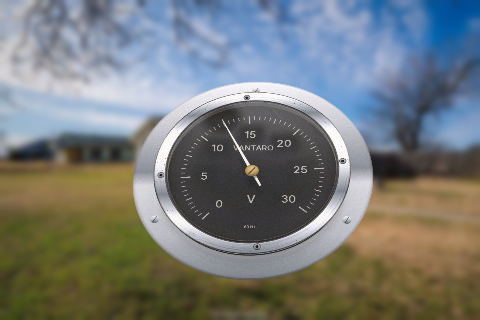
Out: 12.5
